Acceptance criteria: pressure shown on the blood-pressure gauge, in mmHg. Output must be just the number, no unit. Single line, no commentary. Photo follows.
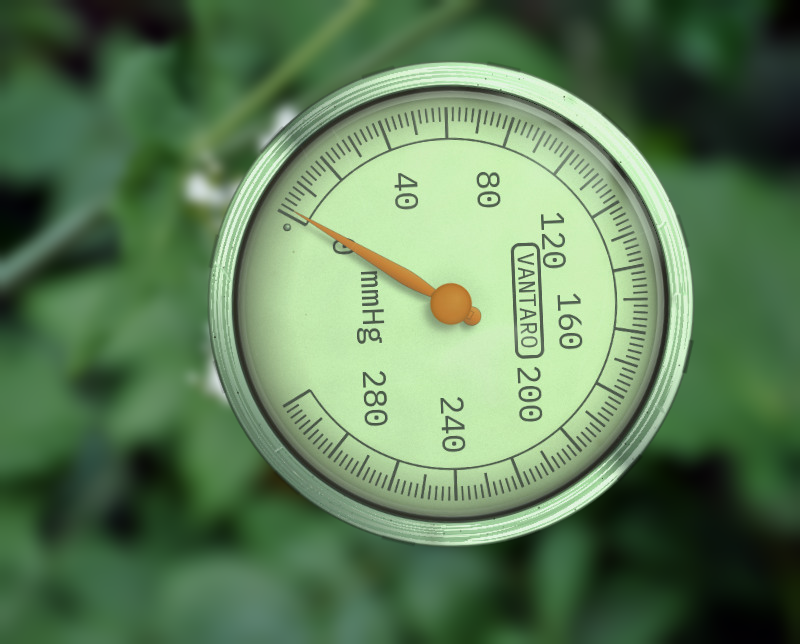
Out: 2
